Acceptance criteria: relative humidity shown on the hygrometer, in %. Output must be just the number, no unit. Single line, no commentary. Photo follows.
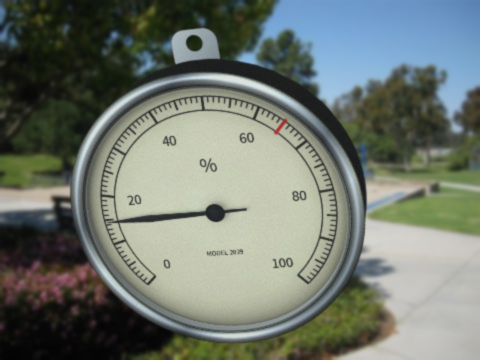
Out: 15
